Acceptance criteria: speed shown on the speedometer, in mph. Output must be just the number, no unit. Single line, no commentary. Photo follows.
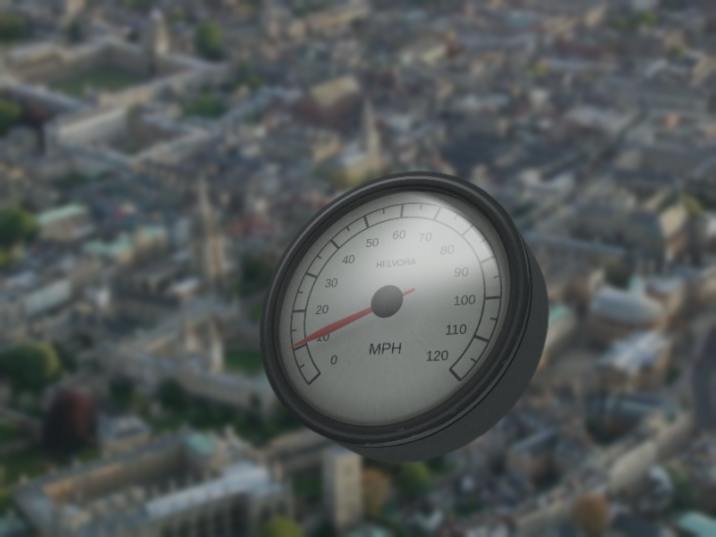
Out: 10
